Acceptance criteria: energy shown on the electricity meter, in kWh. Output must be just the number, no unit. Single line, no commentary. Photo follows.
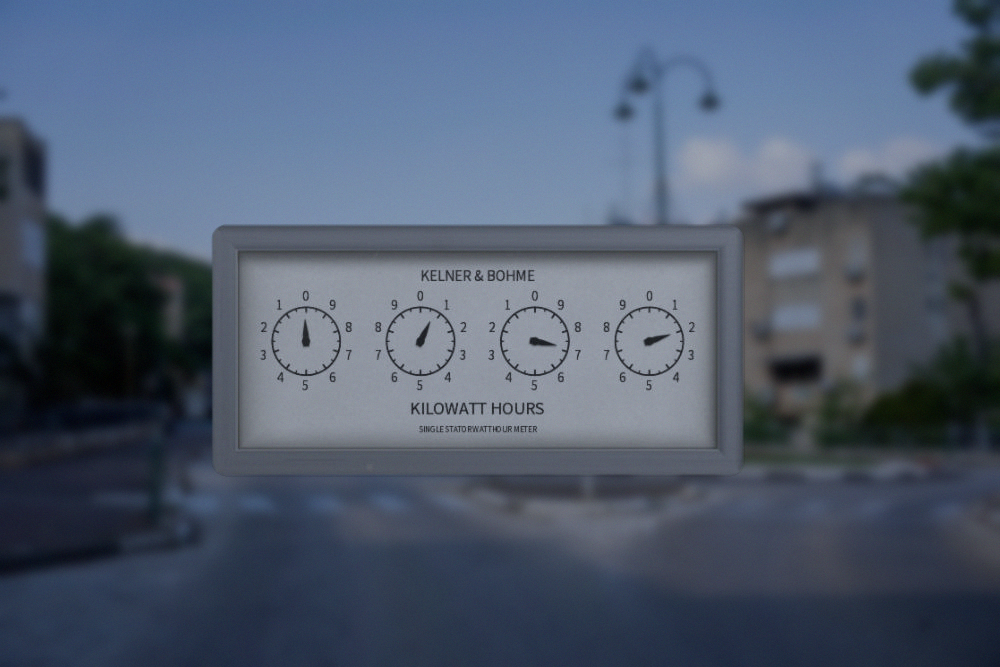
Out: 72
